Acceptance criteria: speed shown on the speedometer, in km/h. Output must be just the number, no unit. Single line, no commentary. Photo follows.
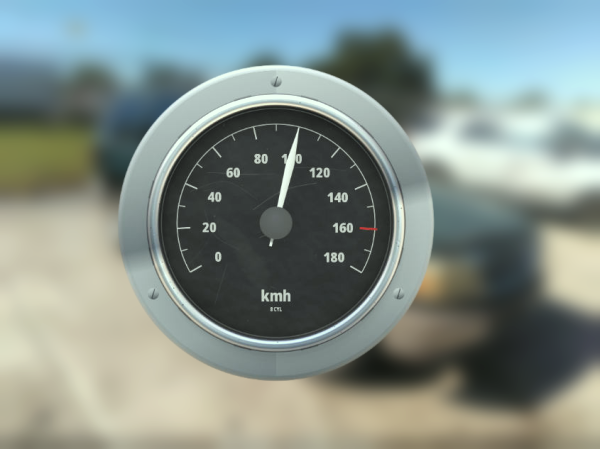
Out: 100
